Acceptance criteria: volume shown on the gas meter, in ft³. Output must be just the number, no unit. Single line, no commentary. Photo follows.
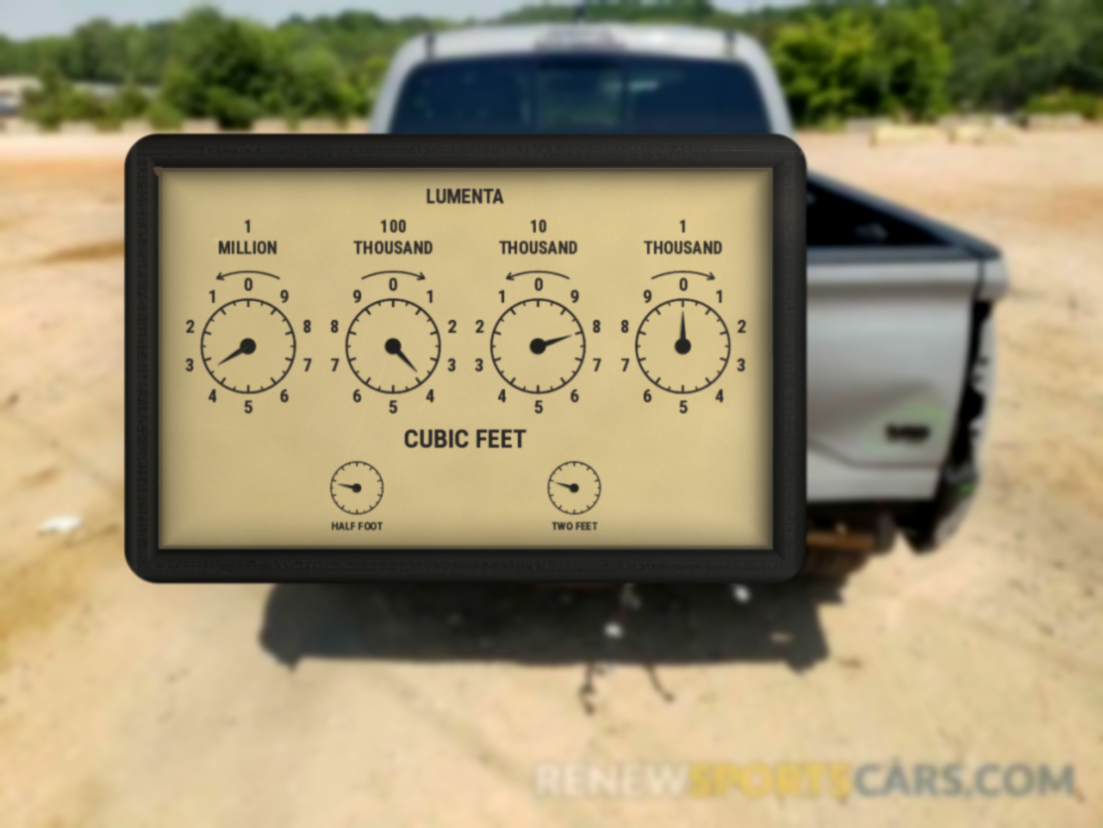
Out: 338000
